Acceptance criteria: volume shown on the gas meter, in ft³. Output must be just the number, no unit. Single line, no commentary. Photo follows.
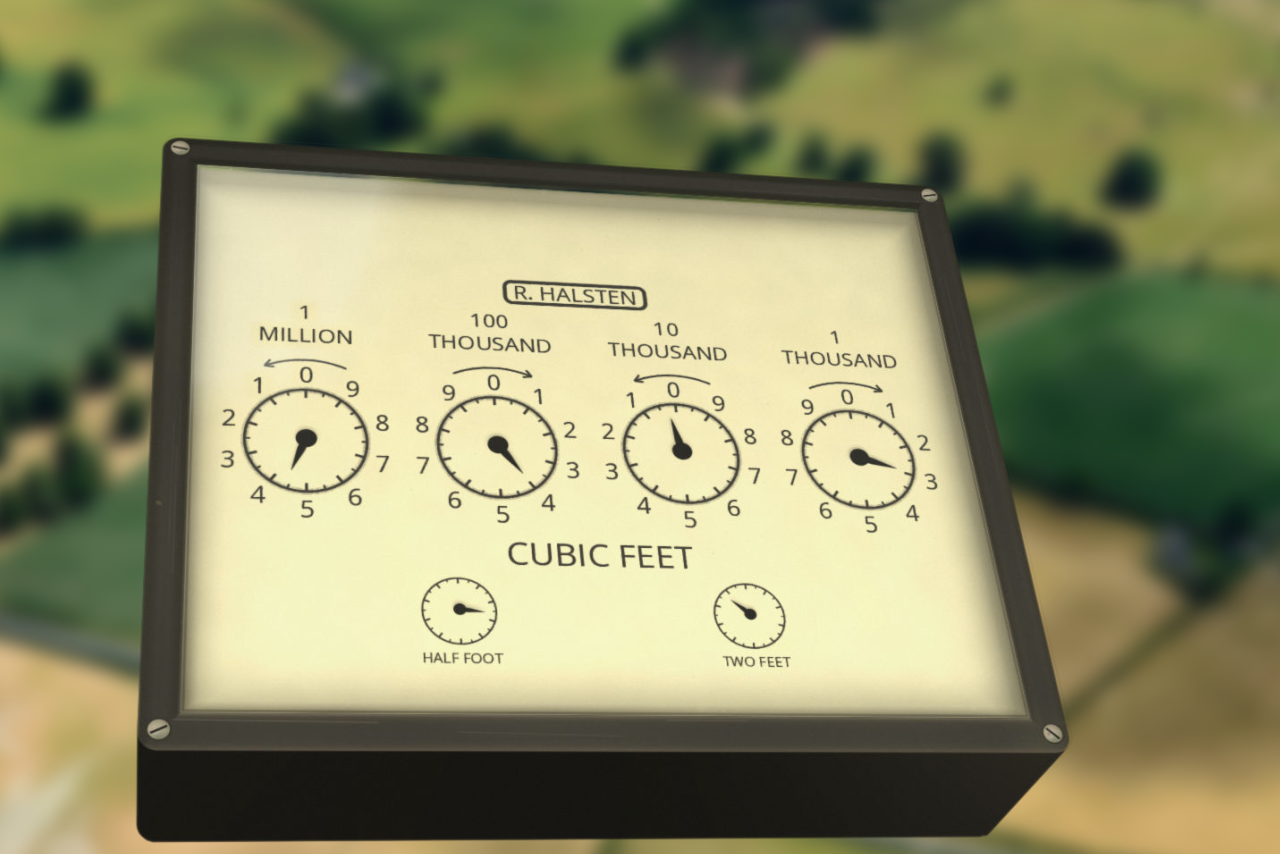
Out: 440300
